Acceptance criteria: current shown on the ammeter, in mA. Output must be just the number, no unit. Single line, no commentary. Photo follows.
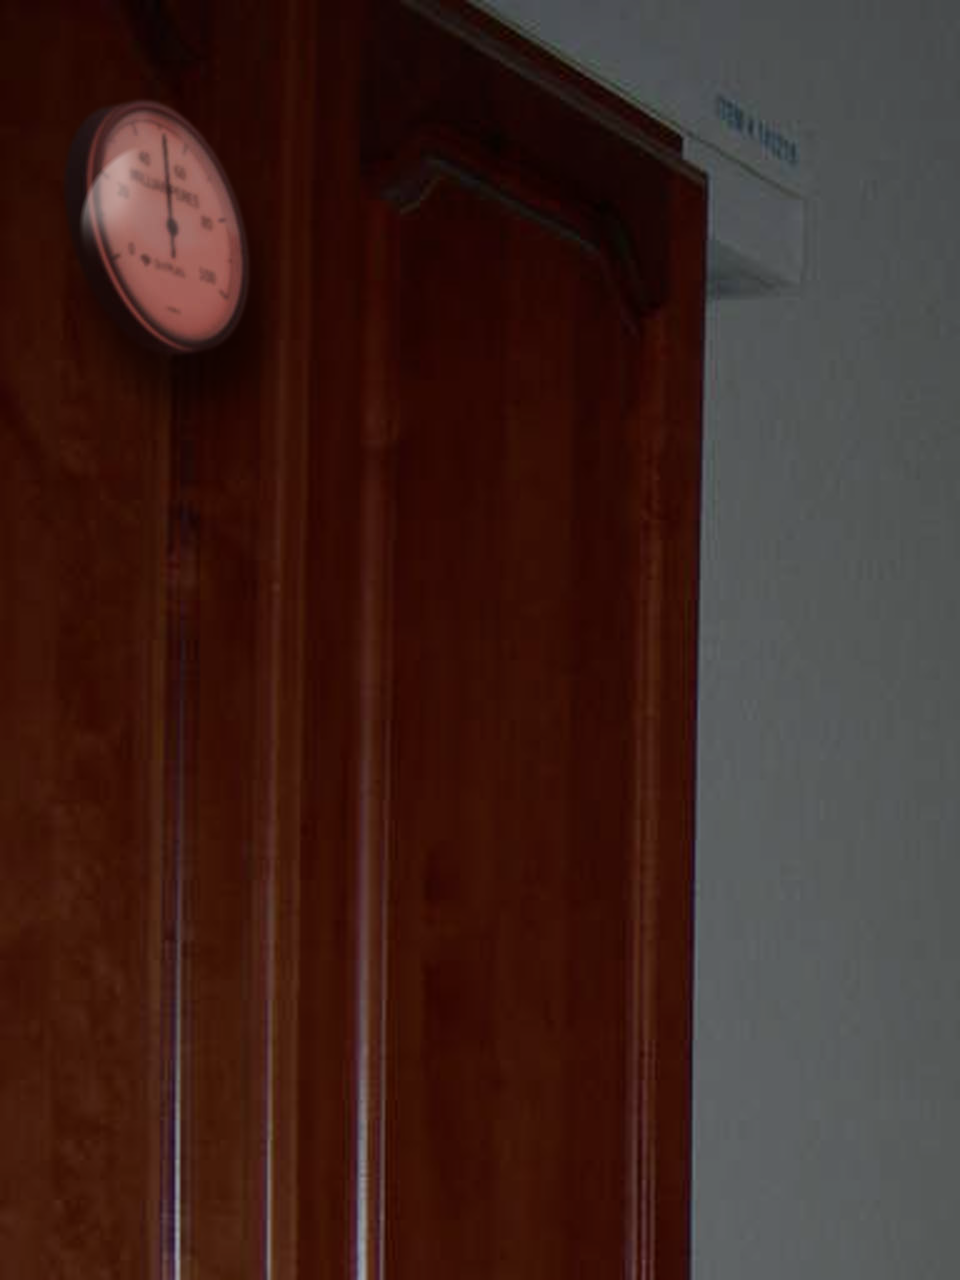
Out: 50
